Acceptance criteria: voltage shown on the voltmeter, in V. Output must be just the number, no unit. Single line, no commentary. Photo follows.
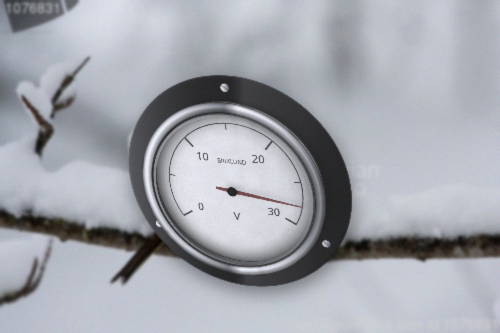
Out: 27.5
